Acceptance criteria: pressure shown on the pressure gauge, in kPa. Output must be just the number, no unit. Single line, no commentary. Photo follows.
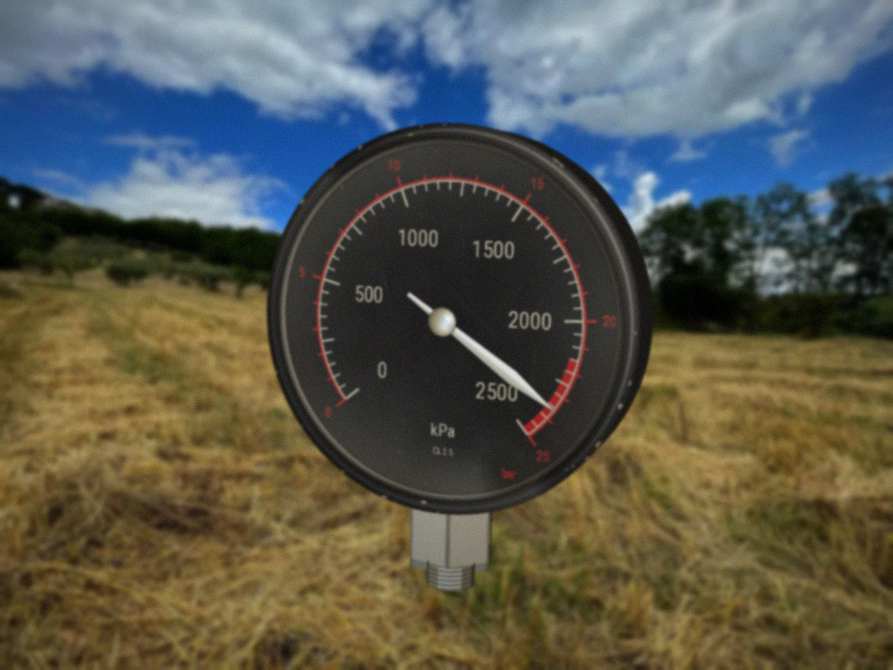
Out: 2350
